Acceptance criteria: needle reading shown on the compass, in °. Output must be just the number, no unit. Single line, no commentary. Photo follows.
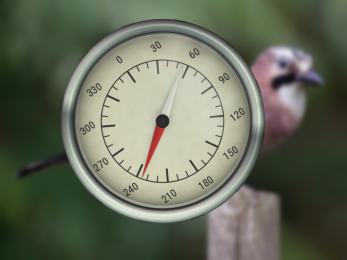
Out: 235
